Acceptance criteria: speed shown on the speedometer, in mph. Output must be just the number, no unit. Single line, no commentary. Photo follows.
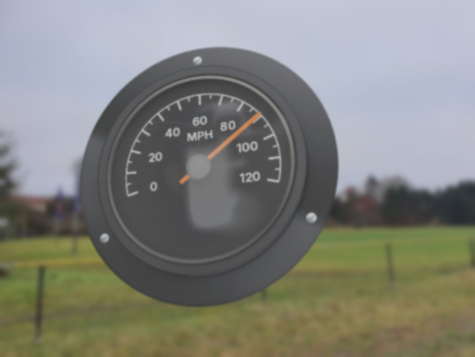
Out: 90
